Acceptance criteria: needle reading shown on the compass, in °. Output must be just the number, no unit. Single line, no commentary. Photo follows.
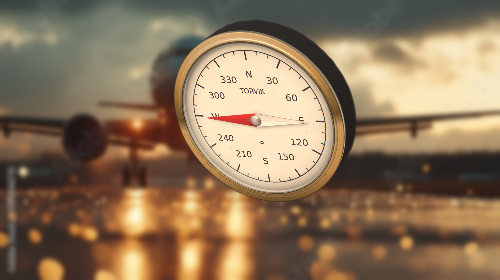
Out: 270
